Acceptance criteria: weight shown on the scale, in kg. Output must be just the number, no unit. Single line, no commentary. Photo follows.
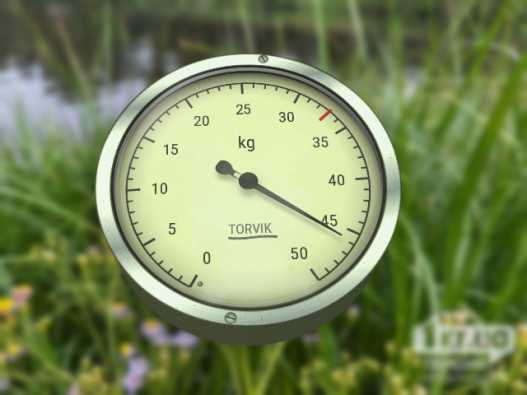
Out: 46
